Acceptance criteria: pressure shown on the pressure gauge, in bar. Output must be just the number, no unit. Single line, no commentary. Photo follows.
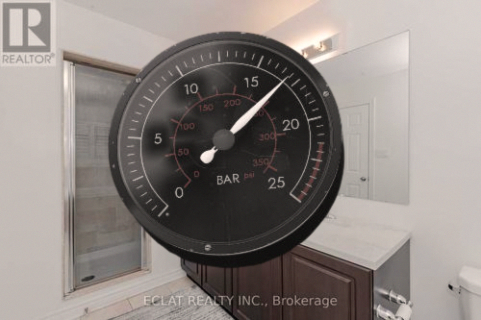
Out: 17
